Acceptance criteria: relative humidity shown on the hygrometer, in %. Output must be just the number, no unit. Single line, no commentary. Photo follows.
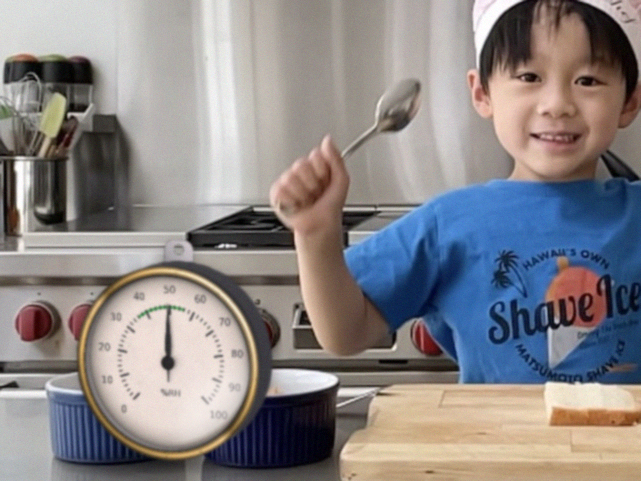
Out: 50
